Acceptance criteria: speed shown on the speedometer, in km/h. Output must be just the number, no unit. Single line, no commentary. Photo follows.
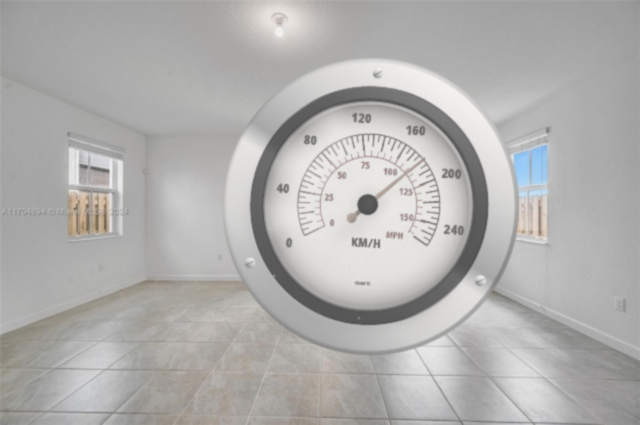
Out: 180
